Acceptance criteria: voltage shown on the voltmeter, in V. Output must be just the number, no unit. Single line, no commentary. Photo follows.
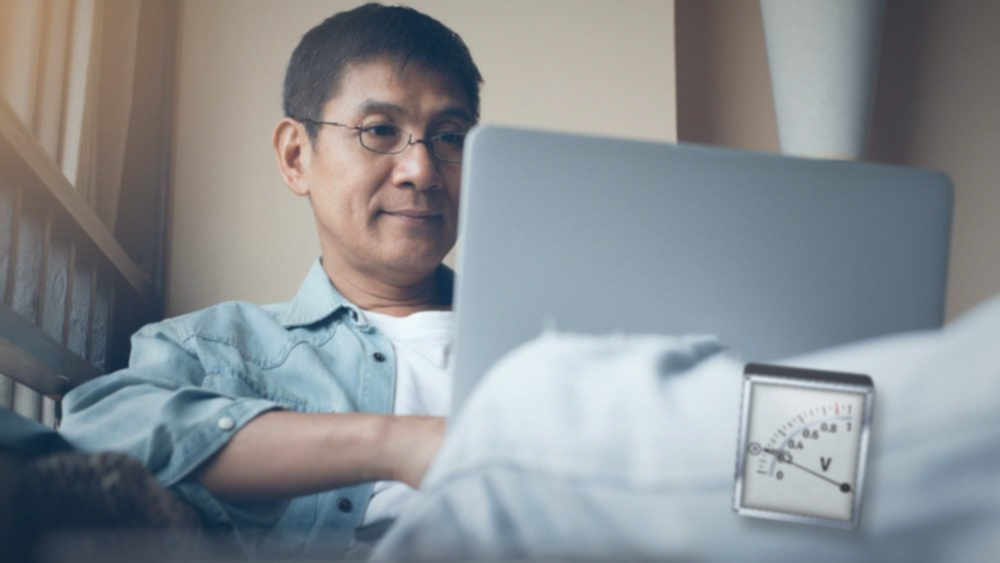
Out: 0.2
